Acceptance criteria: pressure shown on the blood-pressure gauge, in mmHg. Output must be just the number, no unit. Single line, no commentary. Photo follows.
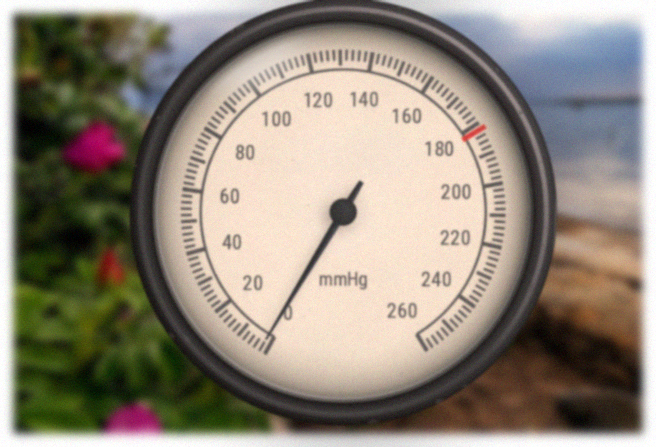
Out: 2
